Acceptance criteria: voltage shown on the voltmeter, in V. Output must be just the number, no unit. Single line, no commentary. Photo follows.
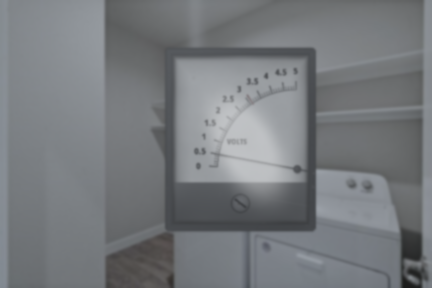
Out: 0.5
